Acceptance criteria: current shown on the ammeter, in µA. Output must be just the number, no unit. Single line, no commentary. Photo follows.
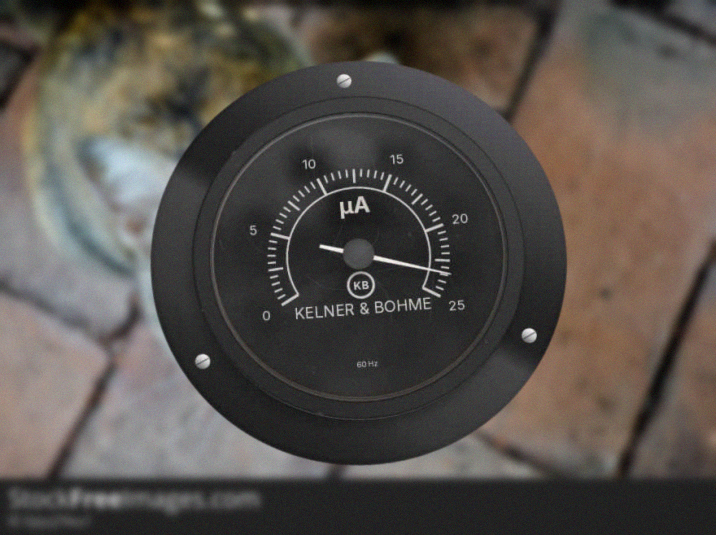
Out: 23.5
